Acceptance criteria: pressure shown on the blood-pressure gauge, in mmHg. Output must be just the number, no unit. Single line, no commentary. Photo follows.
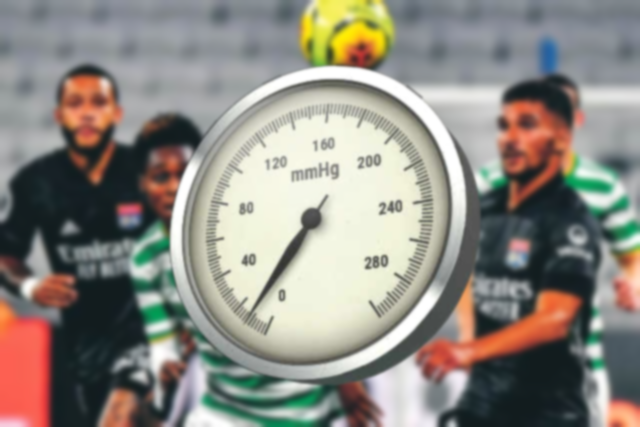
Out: 10
